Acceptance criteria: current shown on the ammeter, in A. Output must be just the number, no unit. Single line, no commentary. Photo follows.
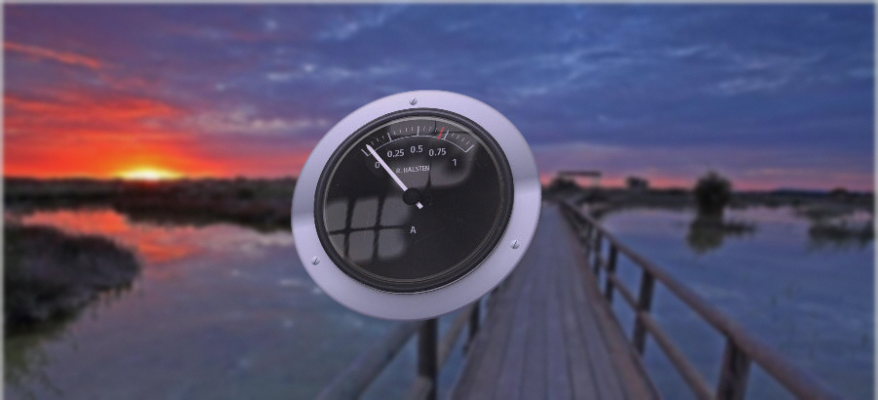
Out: 0.05
